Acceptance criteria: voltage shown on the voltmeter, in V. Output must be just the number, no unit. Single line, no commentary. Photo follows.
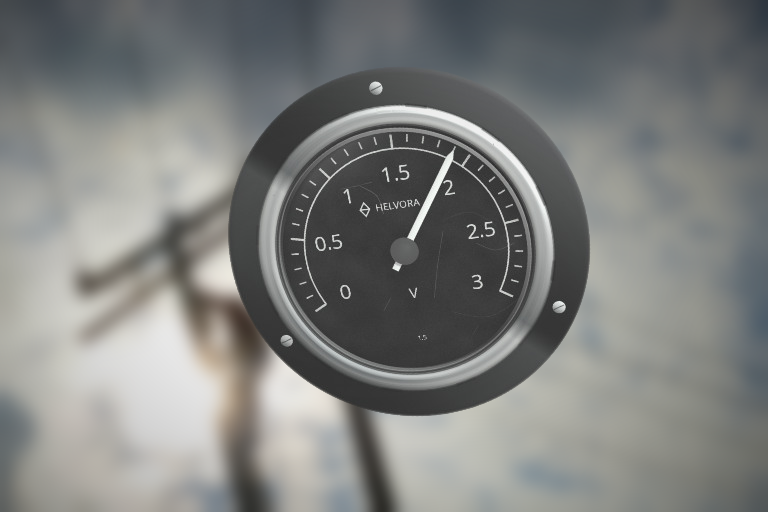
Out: 1.9
